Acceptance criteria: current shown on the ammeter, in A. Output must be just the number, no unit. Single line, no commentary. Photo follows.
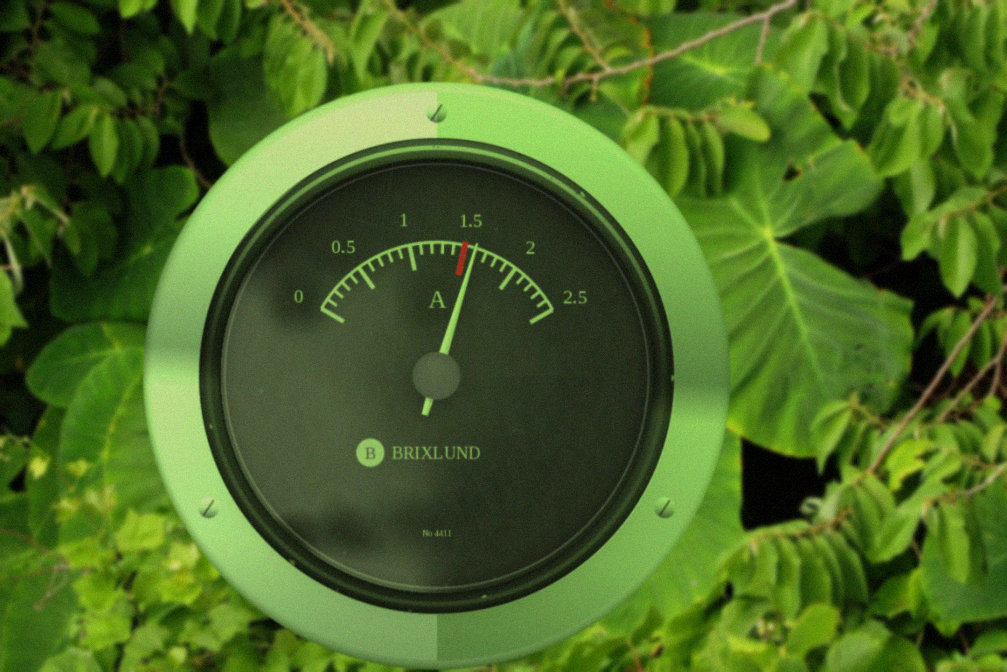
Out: 1.6
